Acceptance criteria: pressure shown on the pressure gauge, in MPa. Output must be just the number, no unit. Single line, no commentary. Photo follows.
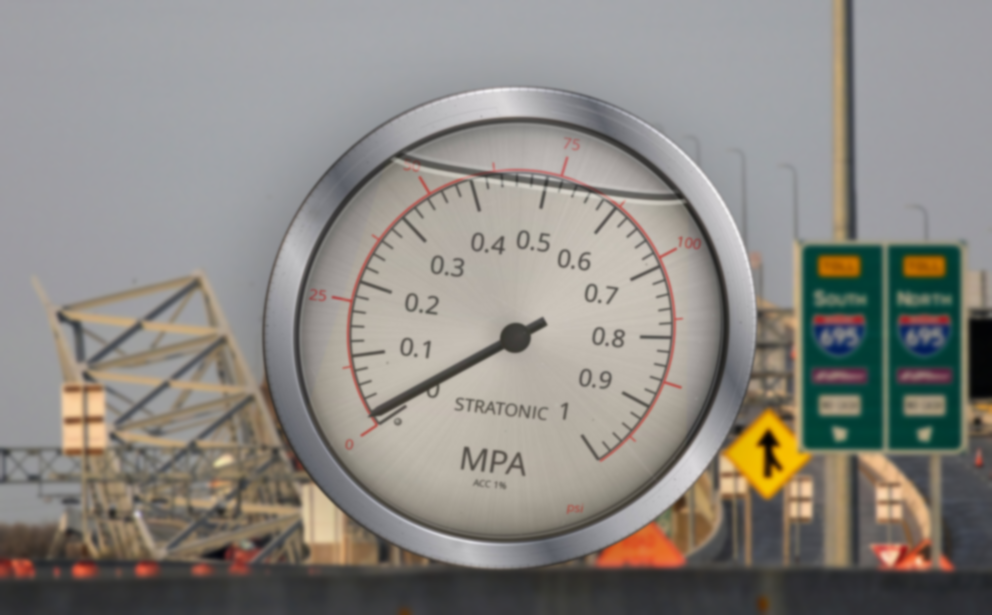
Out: 0.02
